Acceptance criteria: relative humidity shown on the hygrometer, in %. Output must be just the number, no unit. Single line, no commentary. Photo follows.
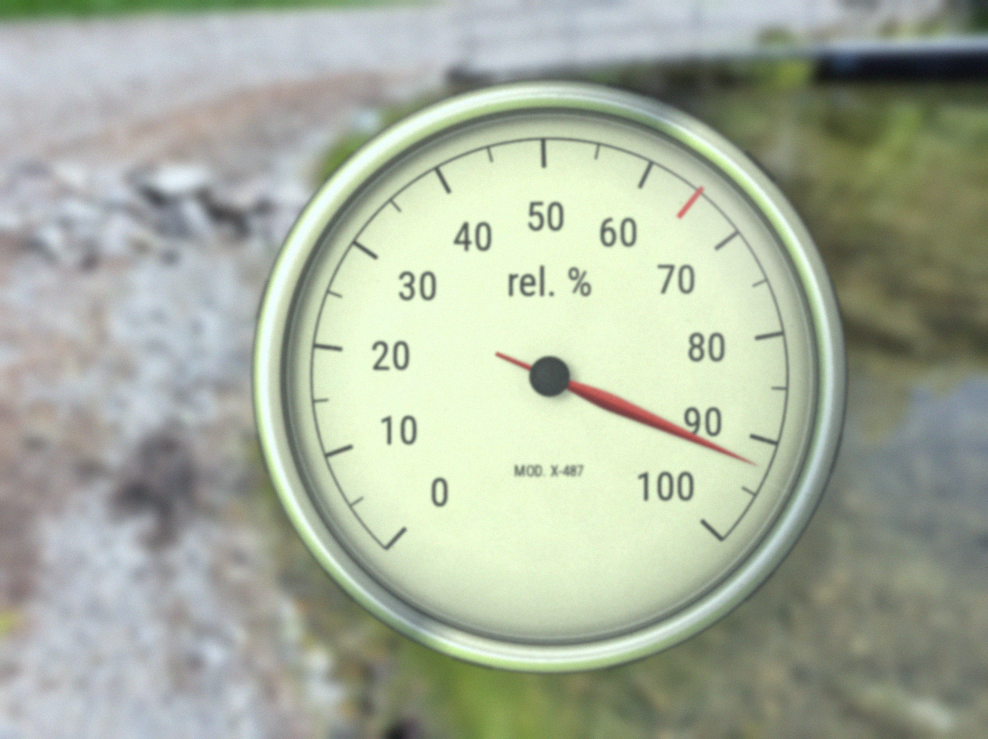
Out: 92.5
